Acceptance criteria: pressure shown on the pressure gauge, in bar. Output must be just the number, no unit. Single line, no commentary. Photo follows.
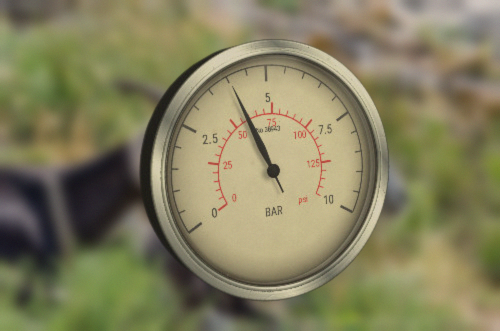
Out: 4
